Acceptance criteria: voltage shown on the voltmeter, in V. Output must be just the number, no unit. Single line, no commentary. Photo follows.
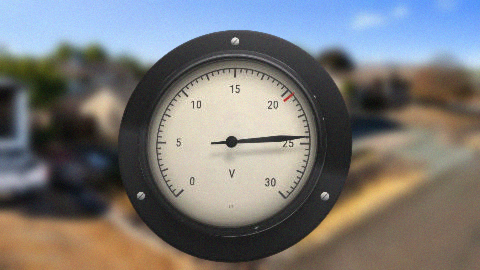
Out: 24.5
